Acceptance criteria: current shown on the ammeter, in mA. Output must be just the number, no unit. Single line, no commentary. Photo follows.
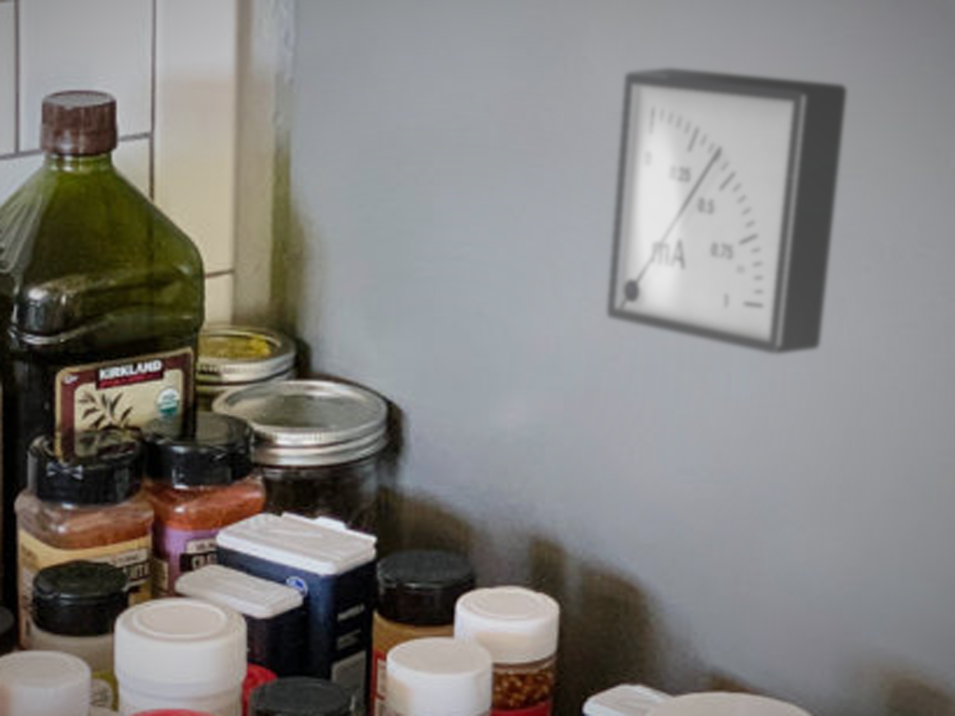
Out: 0.4
